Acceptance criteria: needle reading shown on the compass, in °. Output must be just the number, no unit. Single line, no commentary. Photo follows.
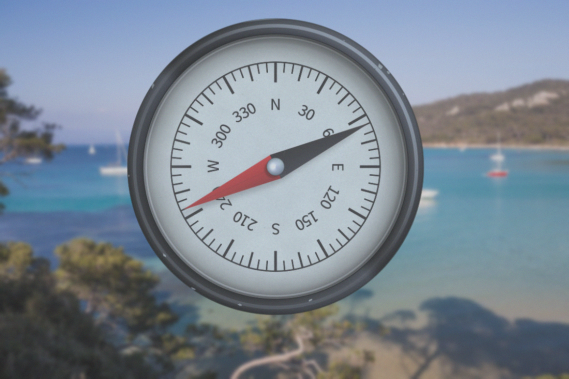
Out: 245
